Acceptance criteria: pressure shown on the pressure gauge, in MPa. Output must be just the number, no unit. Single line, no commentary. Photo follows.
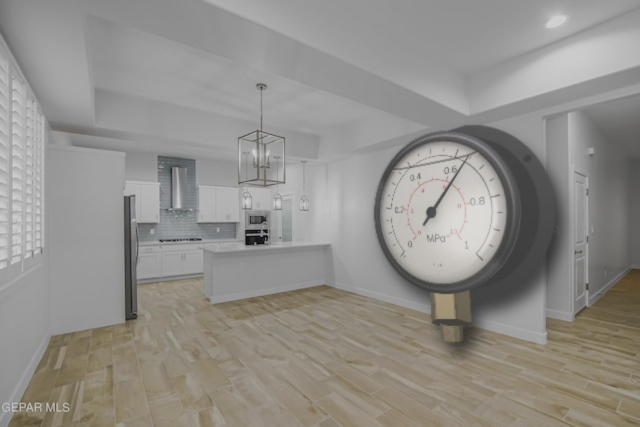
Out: 0.65
